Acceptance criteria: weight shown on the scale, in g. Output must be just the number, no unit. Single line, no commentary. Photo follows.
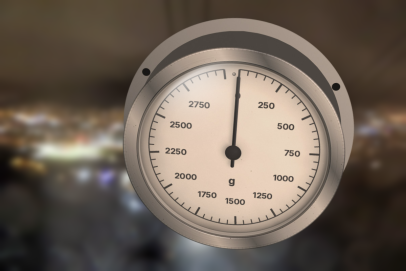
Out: 0
